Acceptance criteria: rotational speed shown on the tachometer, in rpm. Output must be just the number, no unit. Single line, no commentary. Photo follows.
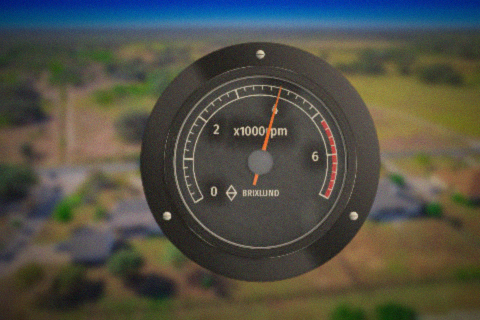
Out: 4000
